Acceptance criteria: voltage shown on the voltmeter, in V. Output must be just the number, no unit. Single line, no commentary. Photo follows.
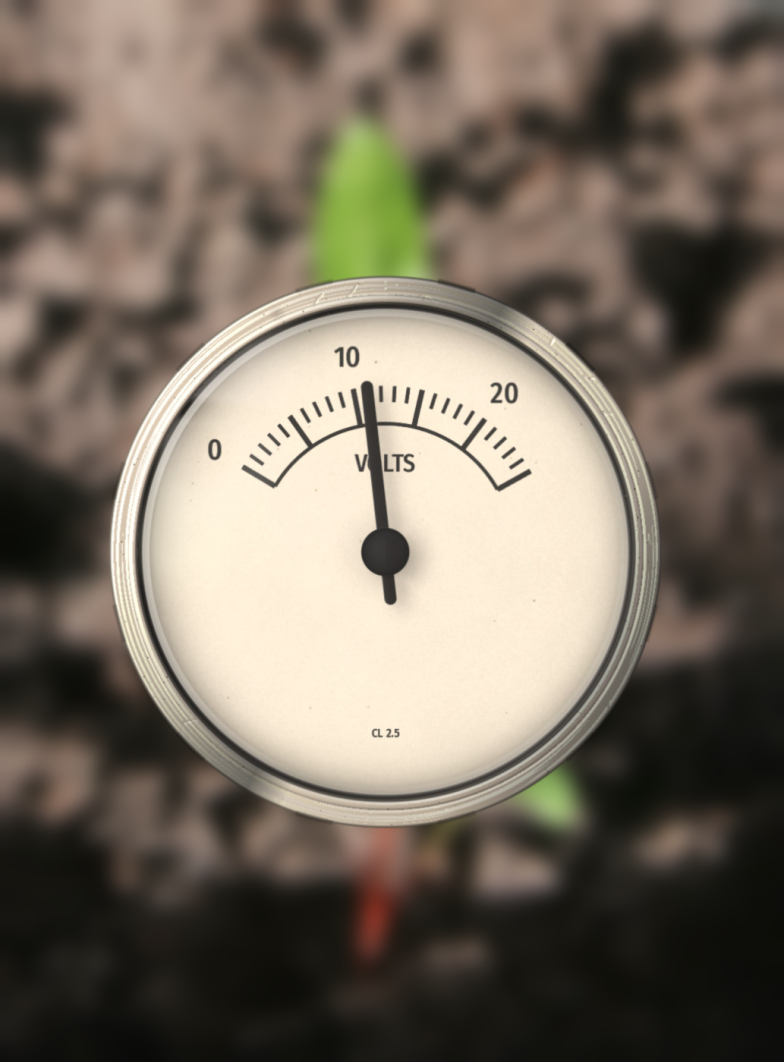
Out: 11
